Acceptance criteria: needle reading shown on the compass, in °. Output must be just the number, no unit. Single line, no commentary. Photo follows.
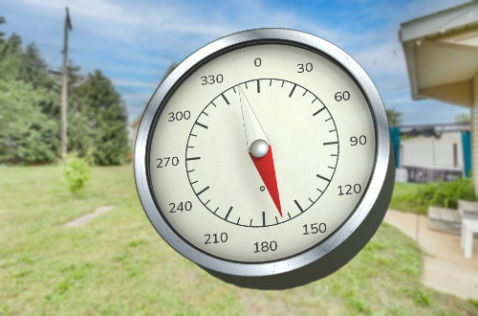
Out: 165
